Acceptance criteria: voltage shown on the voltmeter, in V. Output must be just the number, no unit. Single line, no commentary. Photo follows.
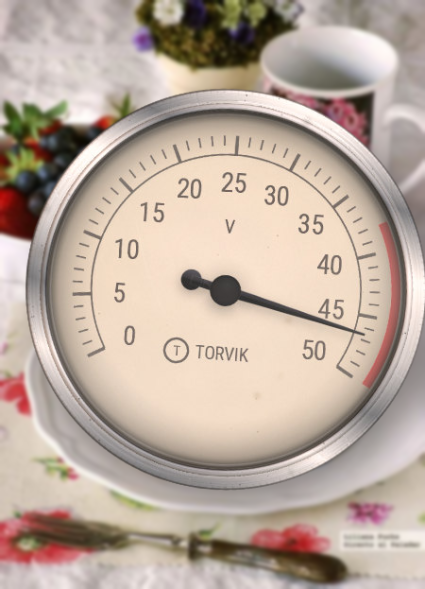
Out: 46.5
